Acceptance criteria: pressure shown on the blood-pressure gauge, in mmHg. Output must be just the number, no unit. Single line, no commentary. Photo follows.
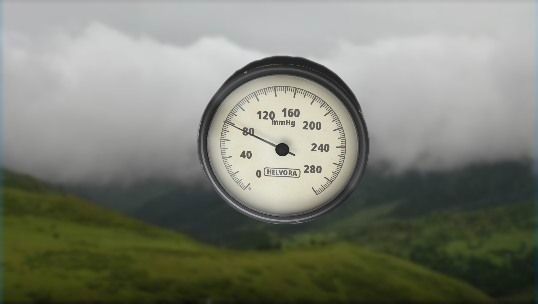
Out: 80
